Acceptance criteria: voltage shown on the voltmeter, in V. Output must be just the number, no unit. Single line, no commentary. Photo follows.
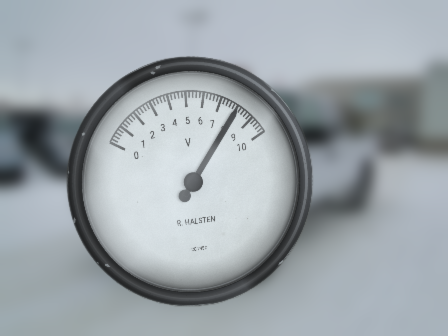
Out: 8
